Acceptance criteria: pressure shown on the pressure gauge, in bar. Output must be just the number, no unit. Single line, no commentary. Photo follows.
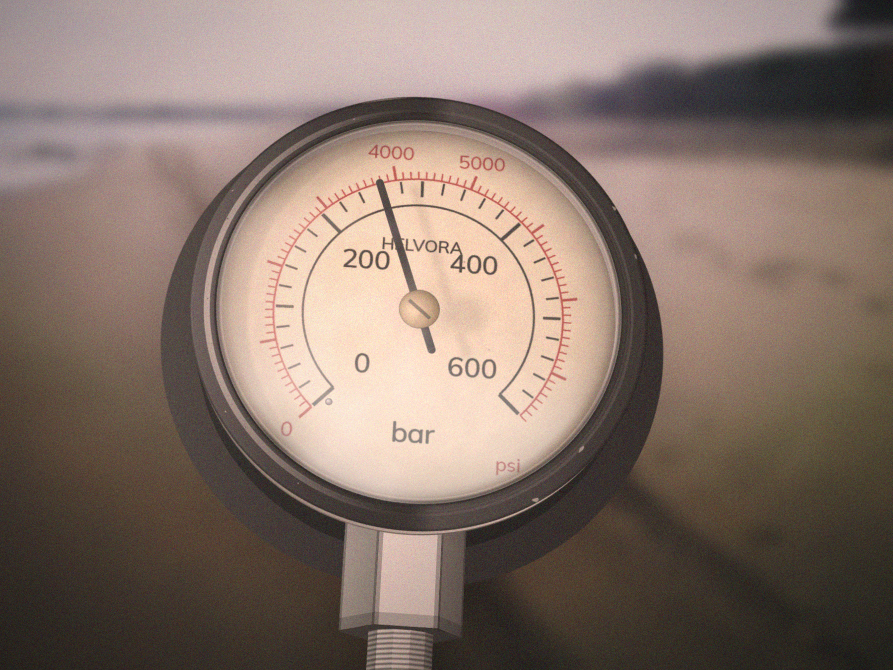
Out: 260
